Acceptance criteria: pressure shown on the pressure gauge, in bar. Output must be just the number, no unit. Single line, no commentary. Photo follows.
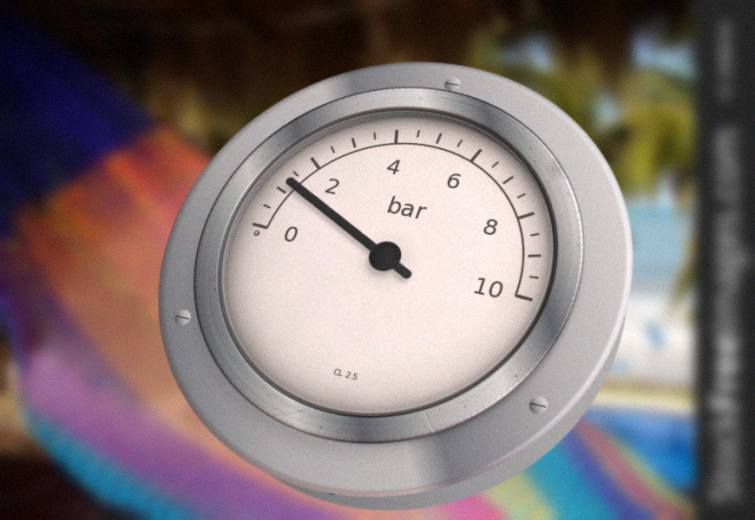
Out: 1.25
